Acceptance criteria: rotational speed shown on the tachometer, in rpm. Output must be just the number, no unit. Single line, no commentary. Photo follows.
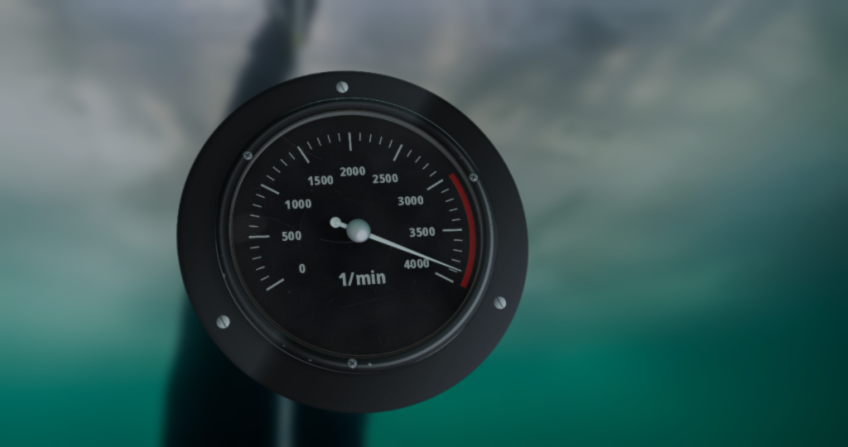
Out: 3900
